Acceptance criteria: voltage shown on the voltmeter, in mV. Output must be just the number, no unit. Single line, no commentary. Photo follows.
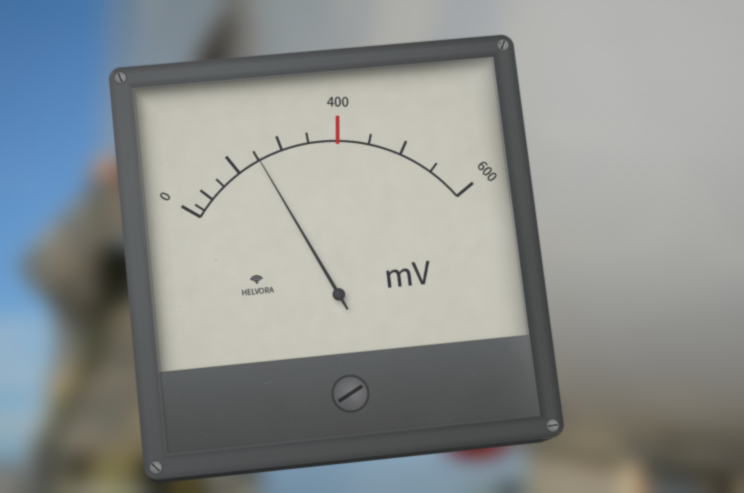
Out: 250
